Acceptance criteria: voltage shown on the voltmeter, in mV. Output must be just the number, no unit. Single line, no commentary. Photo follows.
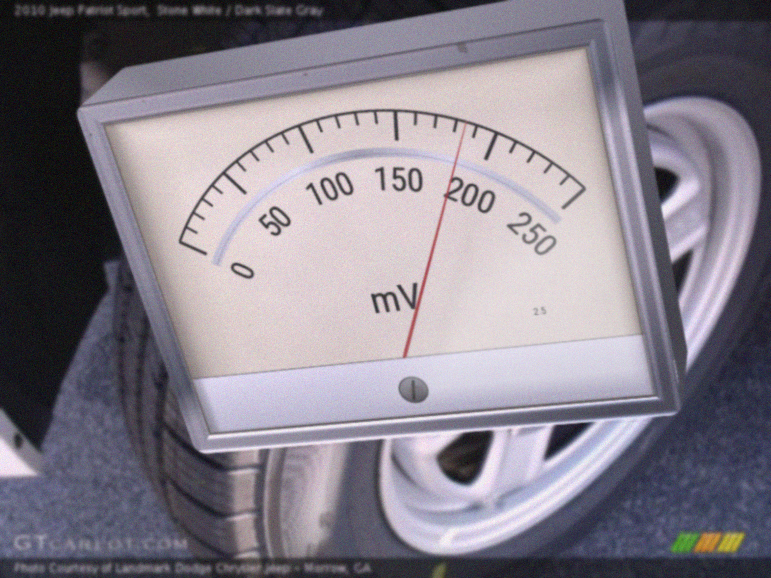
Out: 185
